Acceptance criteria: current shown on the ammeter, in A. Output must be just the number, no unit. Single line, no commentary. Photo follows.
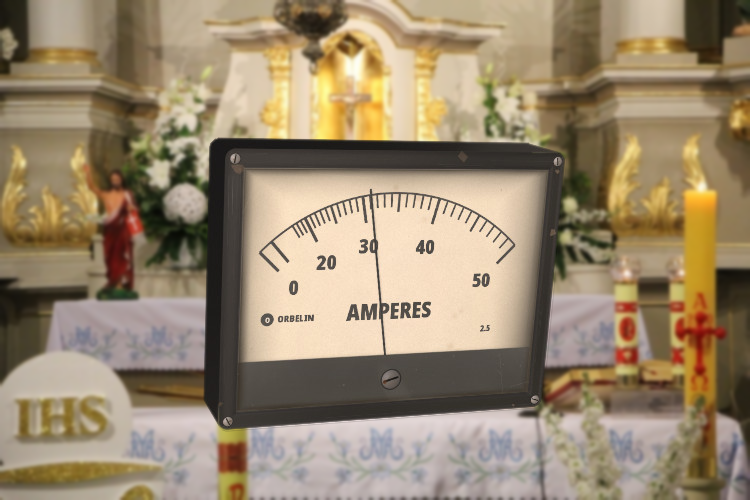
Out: 31
